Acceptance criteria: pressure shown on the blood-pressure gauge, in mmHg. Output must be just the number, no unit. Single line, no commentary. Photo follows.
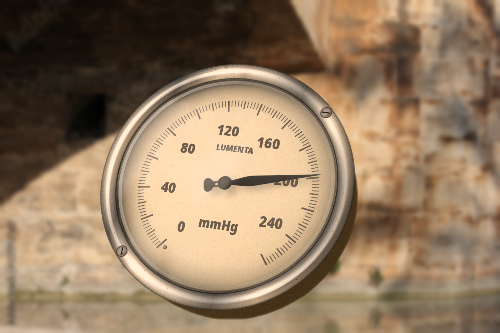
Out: 200
